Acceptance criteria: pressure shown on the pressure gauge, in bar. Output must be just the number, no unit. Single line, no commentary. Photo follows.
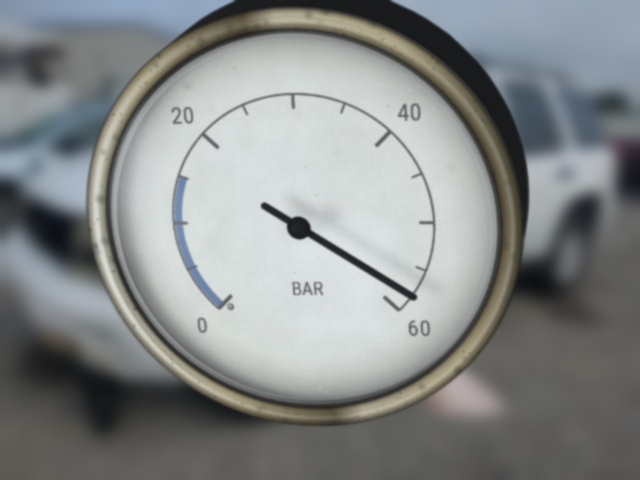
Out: 57.5
